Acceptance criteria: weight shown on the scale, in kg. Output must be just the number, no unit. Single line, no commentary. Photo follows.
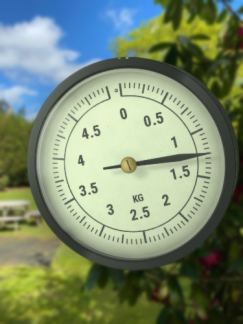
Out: 1.25
